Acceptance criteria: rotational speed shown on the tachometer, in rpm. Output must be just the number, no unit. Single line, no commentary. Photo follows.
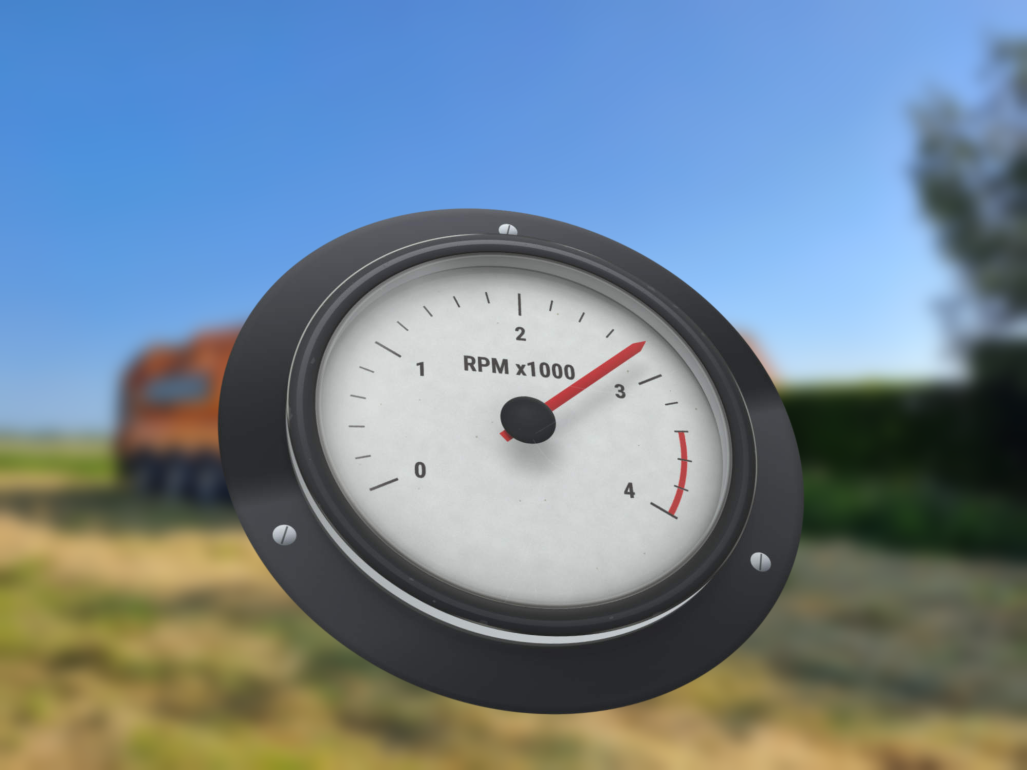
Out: 2800
